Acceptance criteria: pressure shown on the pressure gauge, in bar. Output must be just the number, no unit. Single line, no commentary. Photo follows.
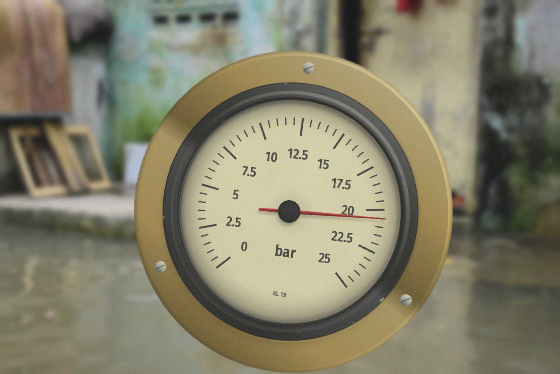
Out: 20.5
